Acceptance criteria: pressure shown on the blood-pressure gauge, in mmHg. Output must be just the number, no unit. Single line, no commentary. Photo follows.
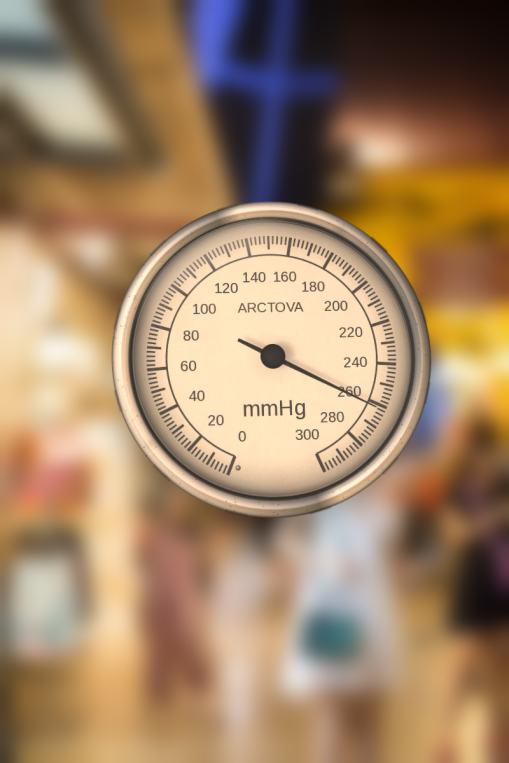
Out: 262
